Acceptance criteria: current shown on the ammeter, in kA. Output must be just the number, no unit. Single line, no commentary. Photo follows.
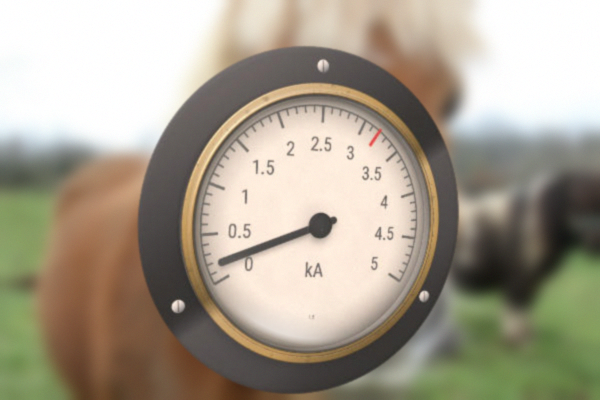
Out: 0.2
